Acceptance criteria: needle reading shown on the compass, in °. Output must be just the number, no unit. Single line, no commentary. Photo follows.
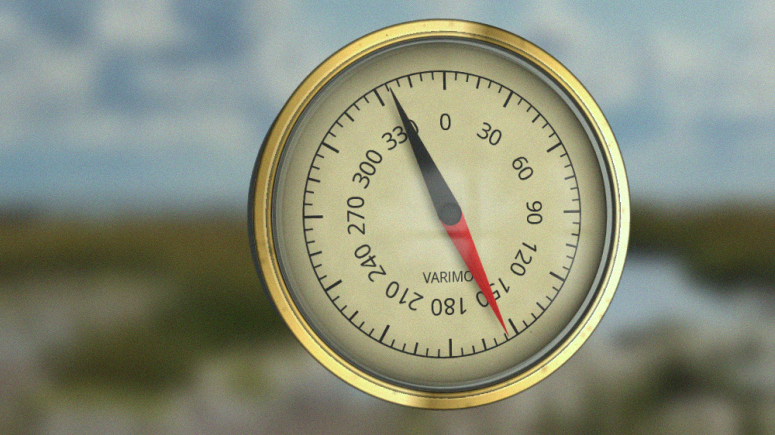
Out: 155
